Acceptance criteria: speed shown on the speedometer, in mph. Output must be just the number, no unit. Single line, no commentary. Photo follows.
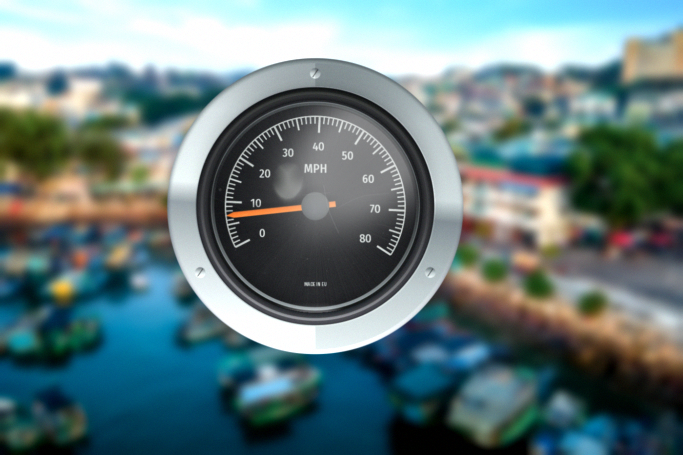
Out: 7
